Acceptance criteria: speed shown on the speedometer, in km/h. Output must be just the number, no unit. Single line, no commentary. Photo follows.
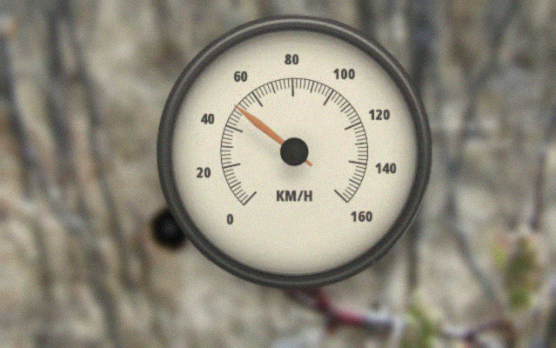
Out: 50
